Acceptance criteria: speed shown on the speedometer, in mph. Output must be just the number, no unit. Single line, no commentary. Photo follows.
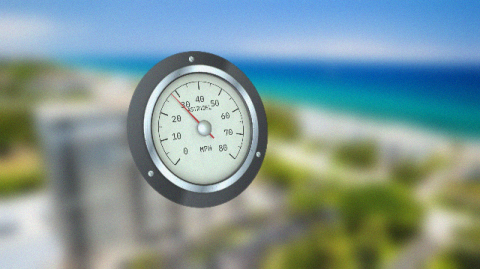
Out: 27.5
